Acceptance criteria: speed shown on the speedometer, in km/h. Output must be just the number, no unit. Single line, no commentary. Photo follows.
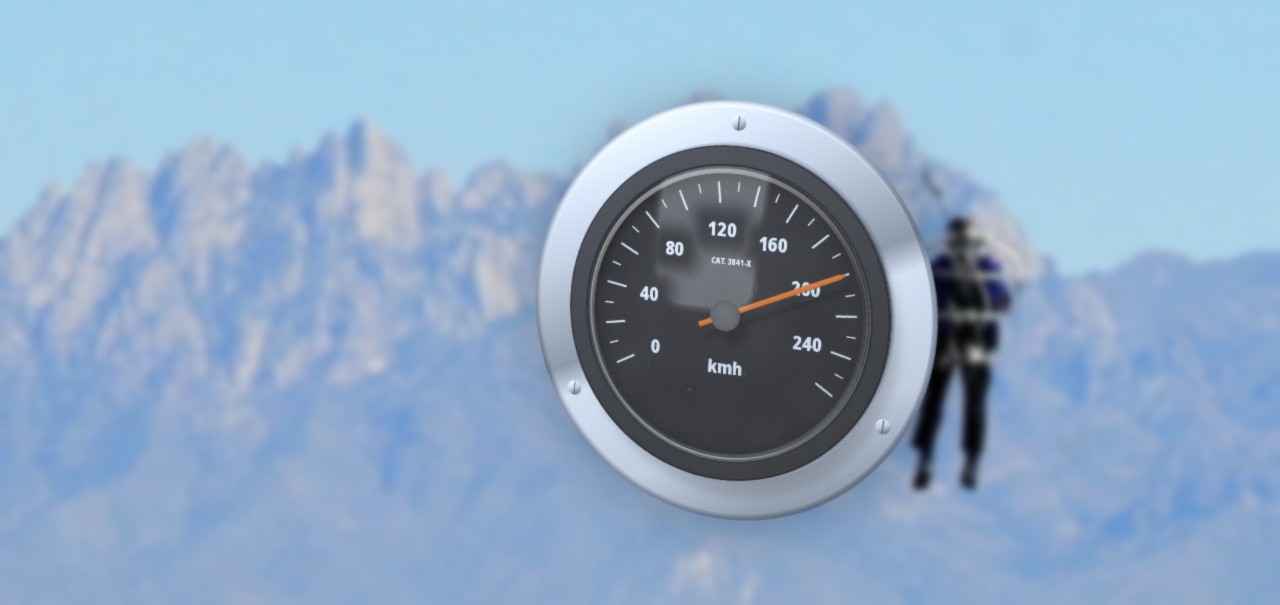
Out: 200
